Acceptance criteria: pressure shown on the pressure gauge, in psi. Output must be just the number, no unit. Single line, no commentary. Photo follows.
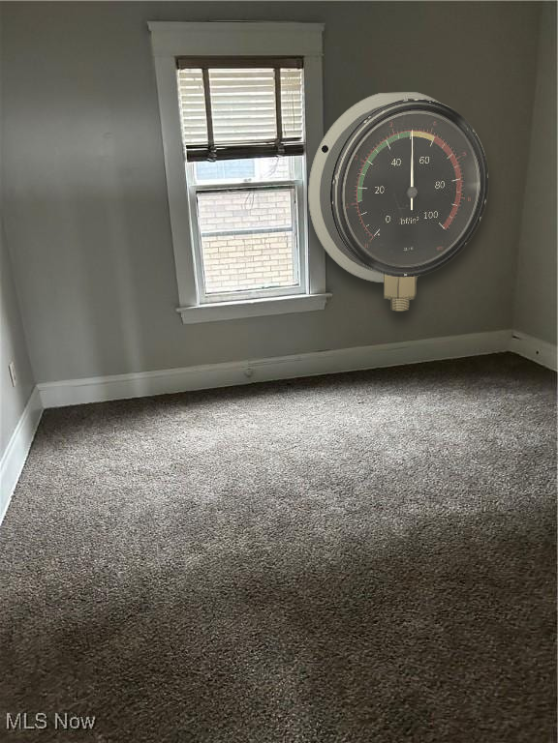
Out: 50
